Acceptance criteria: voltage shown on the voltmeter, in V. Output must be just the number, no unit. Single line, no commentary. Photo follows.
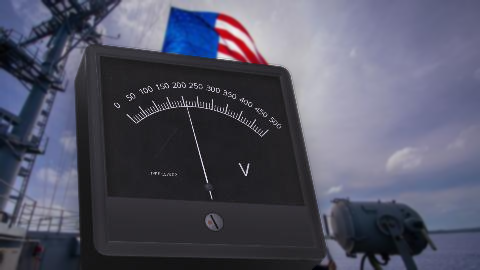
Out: 200
